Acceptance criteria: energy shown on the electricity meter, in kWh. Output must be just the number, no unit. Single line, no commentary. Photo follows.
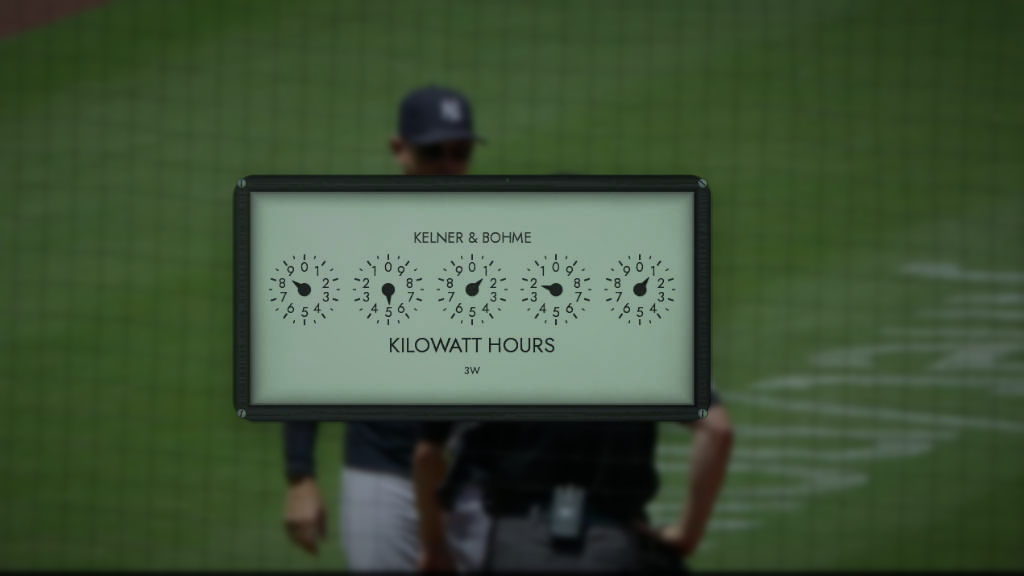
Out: 85121
